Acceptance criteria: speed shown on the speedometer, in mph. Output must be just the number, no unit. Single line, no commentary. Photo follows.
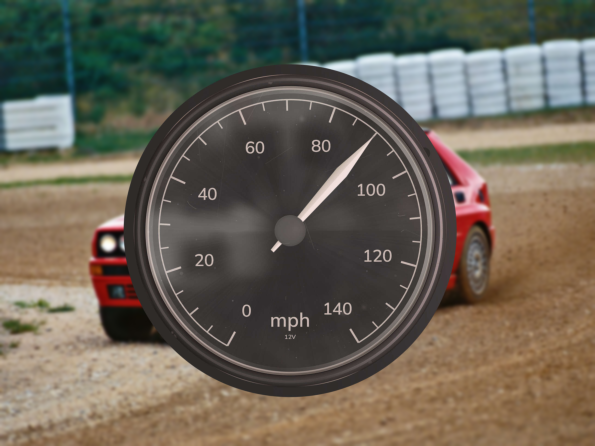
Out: 90
